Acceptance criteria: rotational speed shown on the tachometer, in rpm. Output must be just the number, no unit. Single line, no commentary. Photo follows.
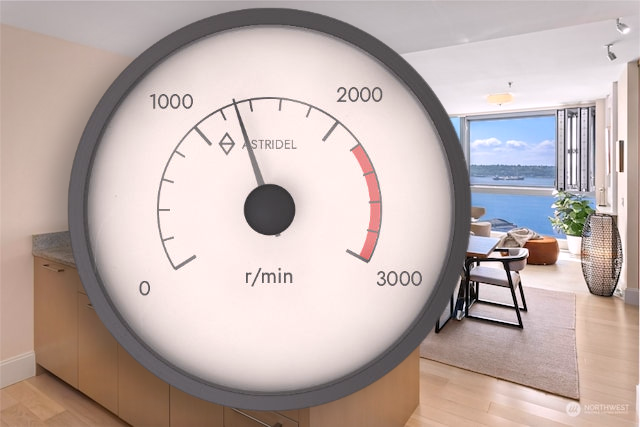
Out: 1300
